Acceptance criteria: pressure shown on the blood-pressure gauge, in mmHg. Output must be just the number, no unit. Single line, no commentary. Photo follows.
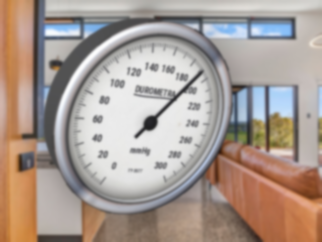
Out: 190
